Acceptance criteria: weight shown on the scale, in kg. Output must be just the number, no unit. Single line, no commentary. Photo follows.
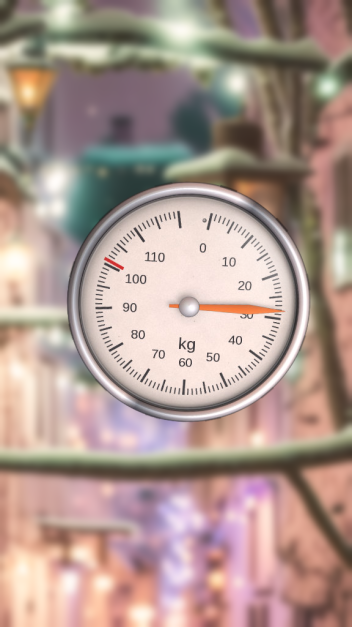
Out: 28
